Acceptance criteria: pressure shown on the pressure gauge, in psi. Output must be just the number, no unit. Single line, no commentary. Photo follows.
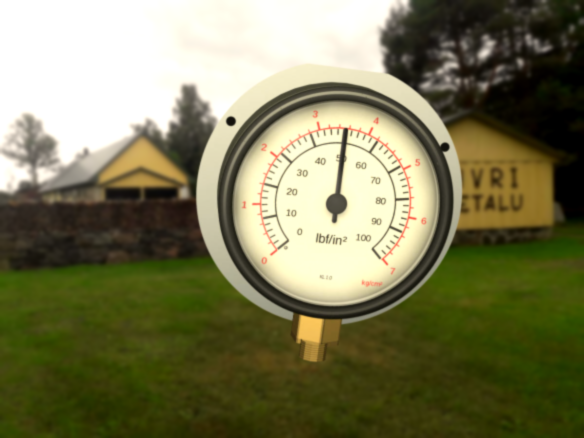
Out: 50
